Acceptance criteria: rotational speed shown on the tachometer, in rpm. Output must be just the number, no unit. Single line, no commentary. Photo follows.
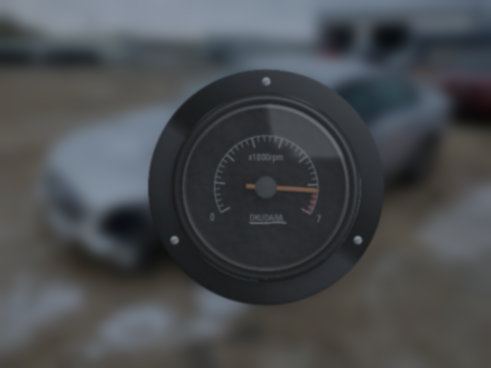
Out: 6200
